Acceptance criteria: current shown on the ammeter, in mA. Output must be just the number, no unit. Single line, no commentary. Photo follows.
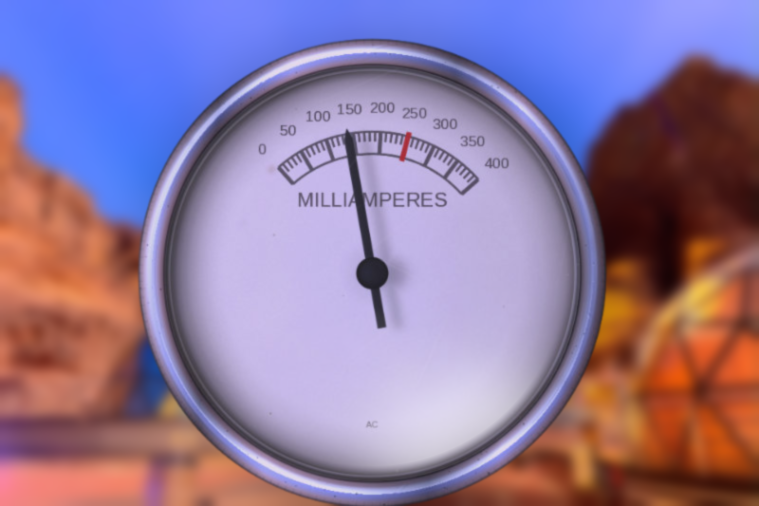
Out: 140
